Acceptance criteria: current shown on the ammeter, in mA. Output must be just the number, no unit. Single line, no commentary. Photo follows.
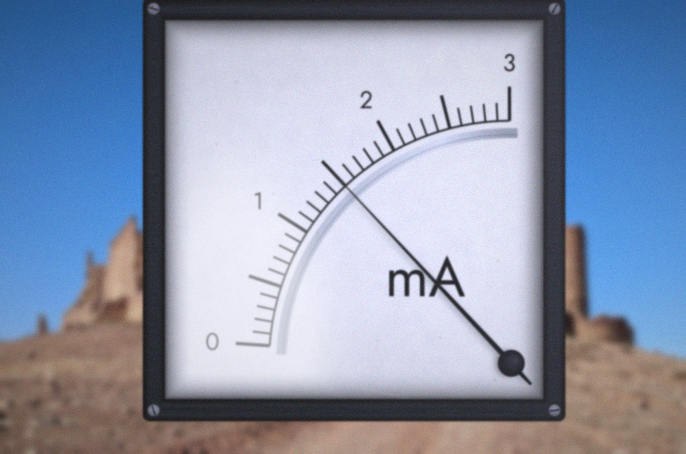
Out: 1.5
